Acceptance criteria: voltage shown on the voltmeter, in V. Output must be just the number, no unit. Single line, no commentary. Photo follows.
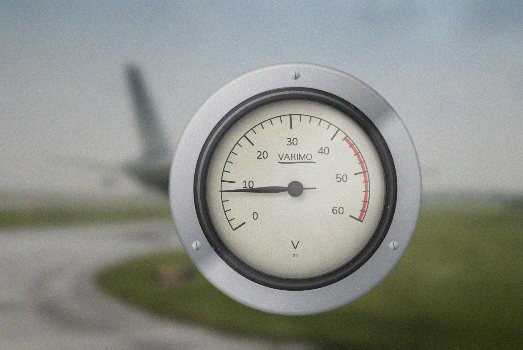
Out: 8
